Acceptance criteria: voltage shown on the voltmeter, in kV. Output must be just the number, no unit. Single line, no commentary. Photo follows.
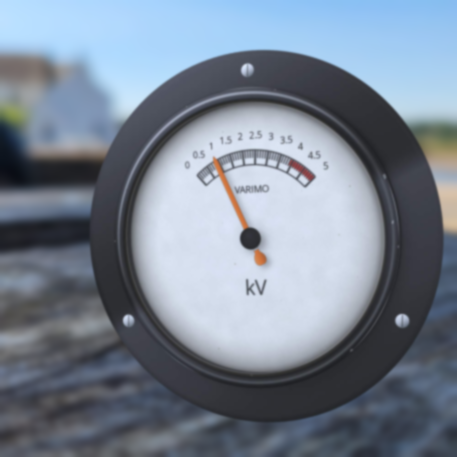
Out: 1
